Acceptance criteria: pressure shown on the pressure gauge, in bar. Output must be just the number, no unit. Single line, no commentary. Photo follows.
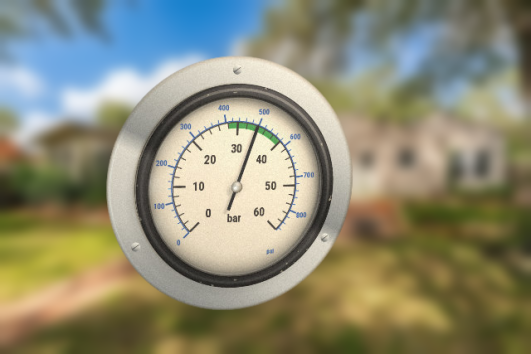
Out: 34
